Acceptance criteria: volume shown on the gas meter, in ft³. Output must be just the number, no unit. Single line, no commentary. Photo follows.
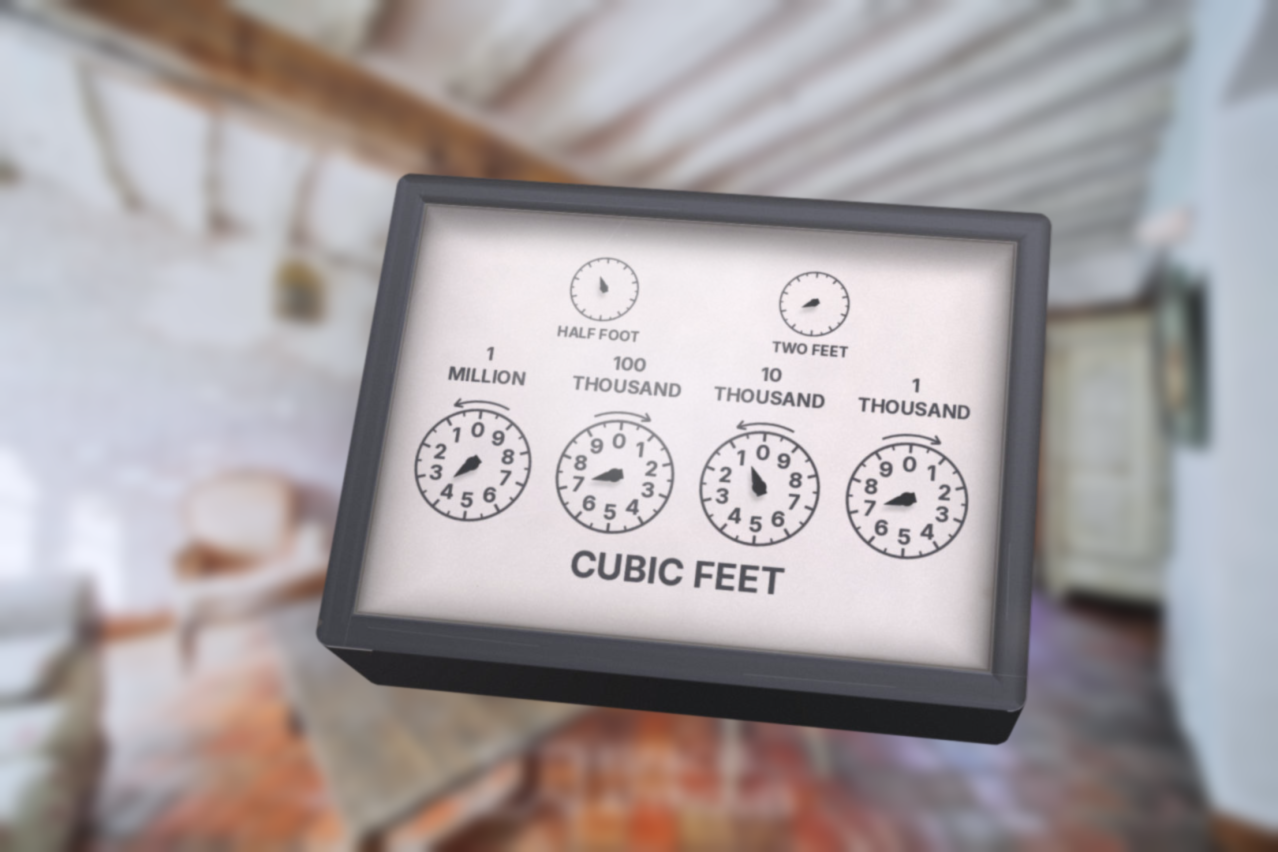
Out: 370700
